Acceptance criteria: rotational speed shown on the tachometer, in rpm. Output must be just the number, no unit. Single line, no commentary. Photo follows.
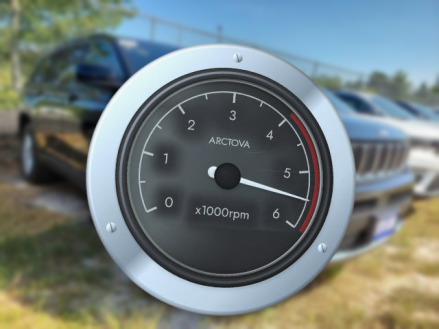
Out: 5500
